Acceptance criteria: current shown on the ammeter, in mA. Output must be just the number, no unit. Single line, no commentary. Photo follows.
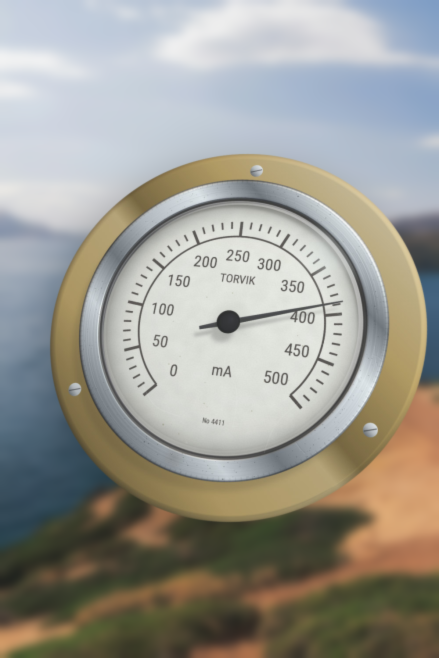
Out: 390
